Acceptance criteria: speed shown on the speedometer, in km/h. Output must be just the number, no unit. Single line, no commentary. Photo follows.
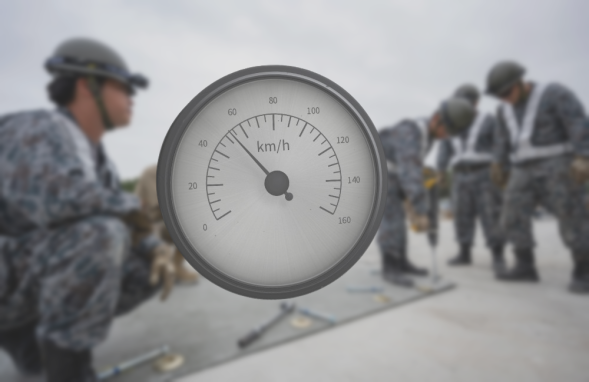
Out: 52.5
